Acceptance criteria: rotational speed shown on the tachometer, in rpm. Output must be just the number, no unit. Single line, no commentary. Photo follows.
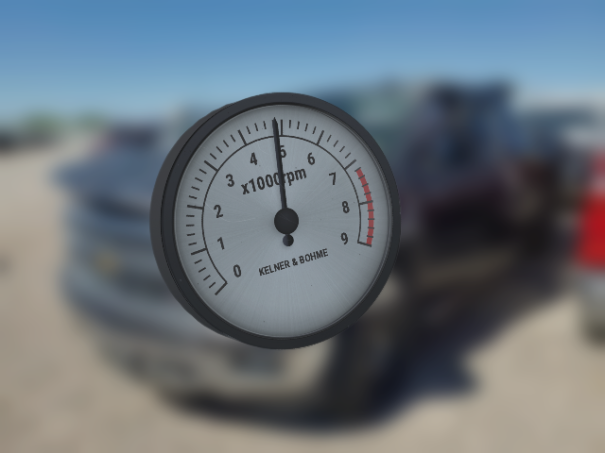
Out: 4800
